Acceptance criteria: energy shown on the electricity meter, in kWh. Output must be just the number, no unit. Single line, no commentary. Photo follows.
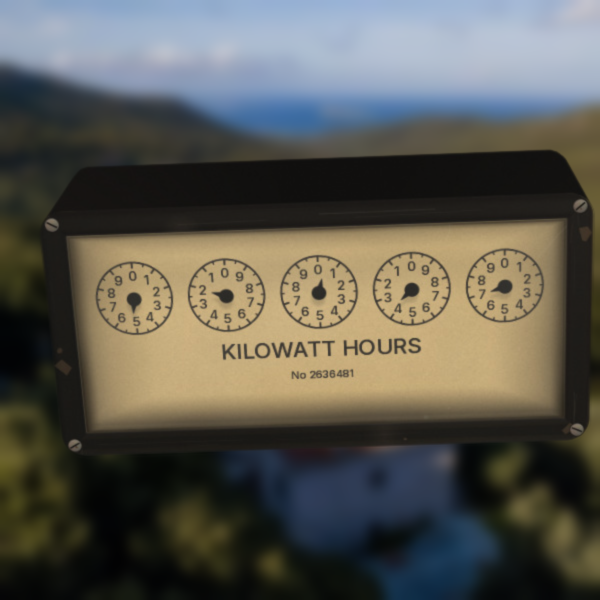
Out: 52037
